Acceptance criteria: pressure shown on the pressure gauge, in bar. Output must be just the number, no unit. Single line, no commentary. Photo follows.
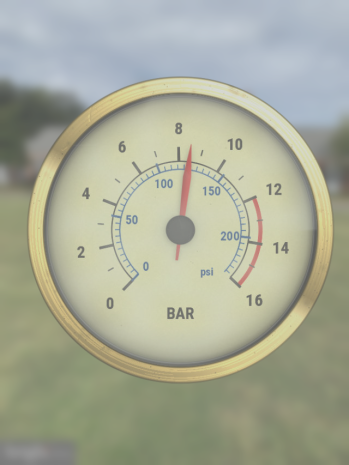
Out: 8.5
